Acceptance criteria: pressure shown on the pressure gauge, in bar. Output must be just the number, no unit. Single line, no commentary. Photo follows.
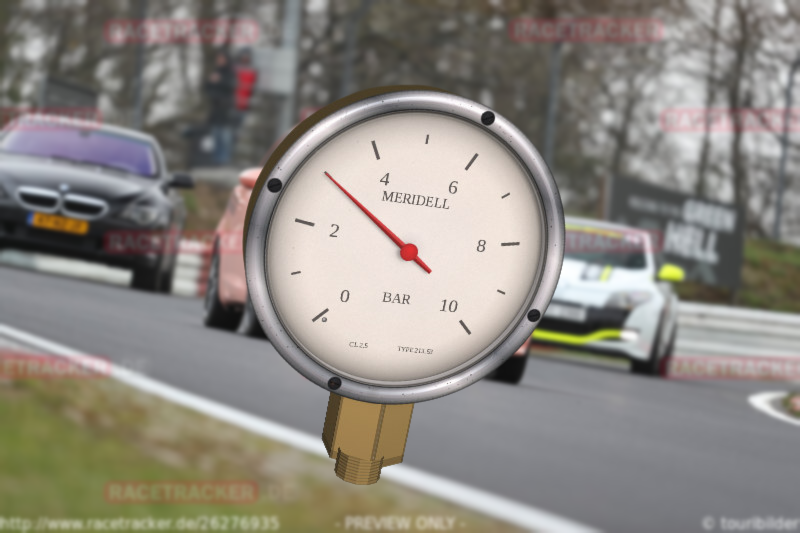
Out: 3
